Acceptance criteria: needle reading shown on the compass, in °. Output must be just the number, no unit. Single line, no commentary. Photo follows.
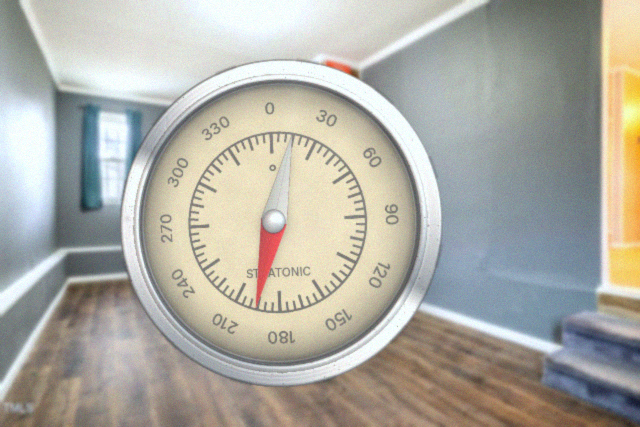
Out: 195
